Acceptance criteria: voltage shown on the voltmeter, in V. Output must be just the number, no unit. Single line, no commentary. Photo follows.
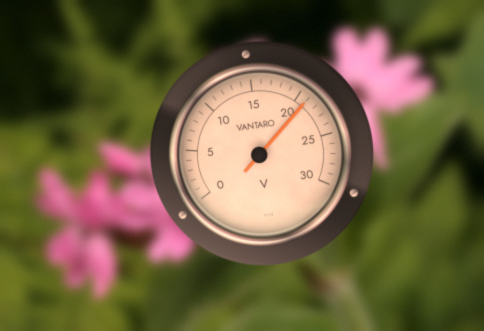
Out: 21
